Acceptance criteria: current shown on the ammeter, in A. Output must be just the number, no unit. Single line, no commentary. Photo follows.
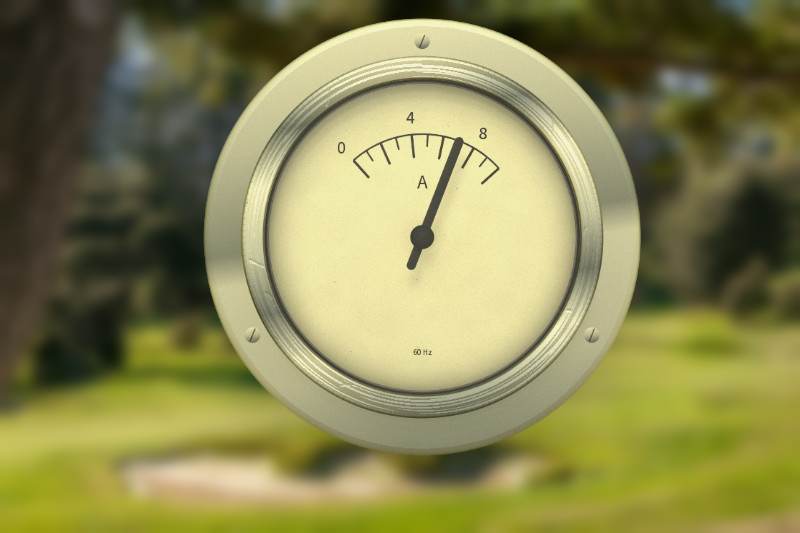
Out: 7
